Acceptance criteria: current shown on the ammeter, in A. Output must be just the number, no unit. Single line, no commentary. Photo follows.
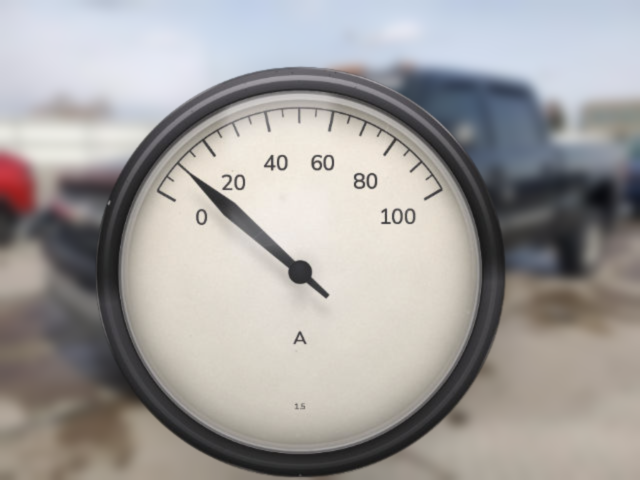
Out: 10
